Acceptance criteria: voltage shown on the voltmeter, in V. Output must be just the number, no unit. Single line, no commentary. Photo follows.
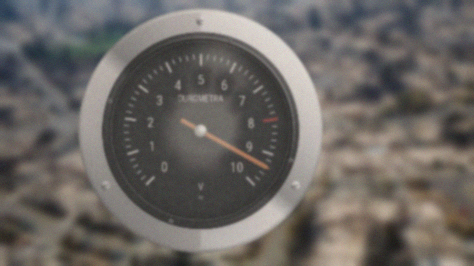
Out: 9.4
